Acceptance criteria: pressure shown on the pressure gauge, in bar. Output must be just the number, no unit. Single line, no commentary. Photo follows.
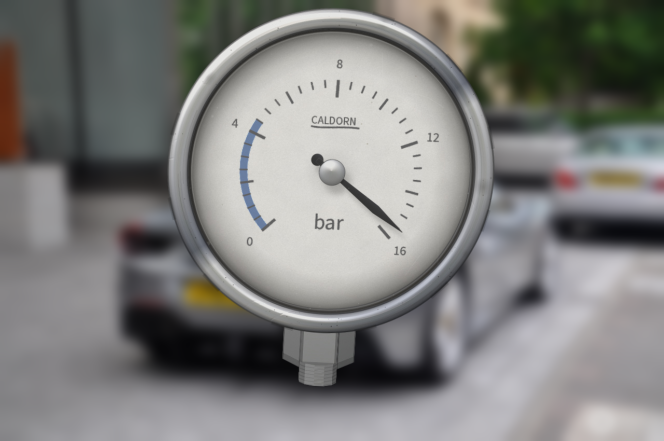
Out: 15.5
